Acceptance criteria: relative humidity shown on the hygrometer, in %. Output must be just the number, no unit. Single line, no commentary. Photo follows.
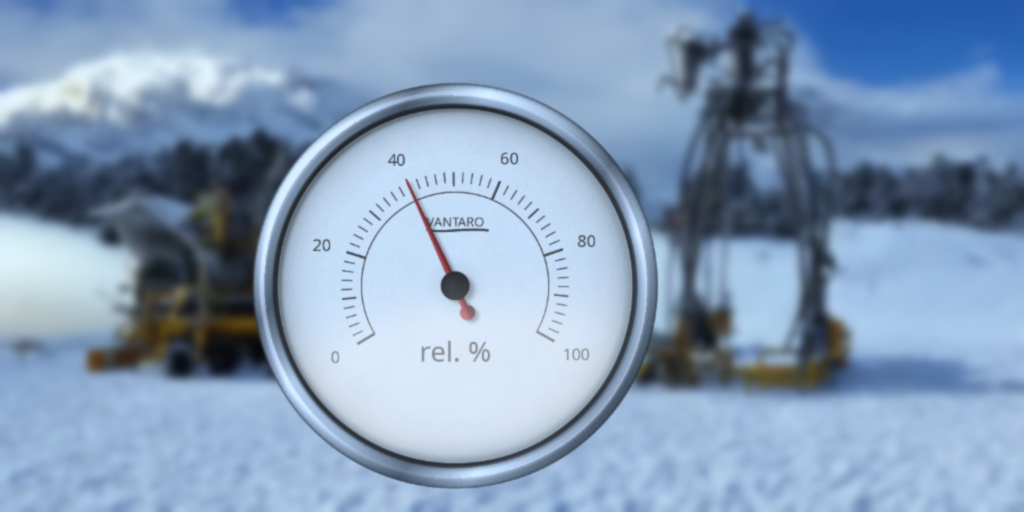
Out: 40
